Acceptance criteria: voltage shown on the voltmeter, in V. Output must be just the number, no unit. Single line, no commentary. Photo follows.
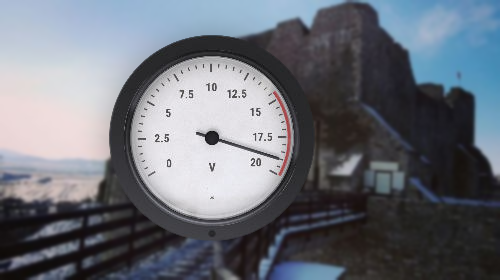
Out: 19
